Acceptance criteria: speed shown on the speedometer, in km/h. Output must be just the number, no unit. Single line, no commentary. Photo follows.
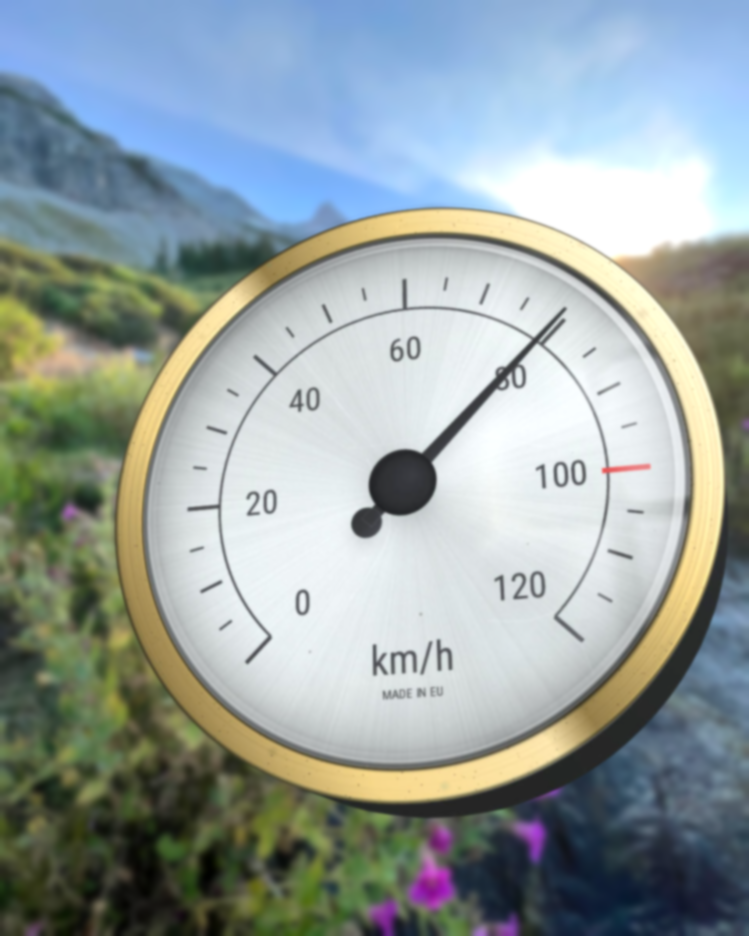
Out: 80
